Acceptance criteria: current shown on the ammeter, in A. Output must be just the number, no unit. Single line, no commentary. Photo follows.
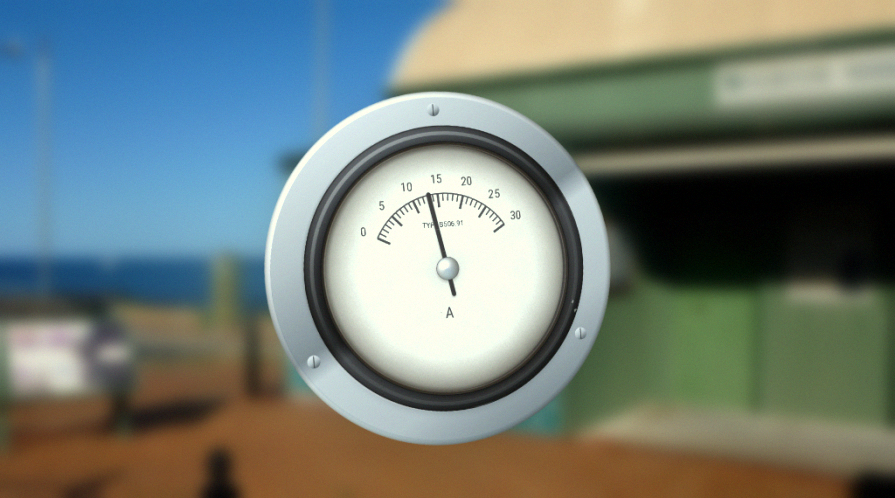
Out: 13
